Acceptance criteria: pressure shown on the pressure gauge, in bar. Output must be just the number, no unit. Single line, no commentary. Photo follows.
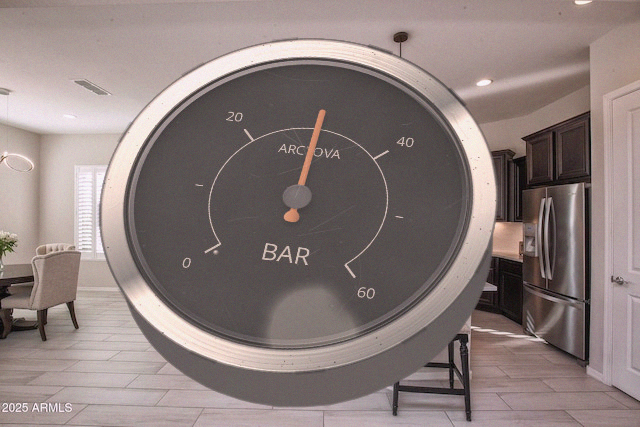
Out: 30
